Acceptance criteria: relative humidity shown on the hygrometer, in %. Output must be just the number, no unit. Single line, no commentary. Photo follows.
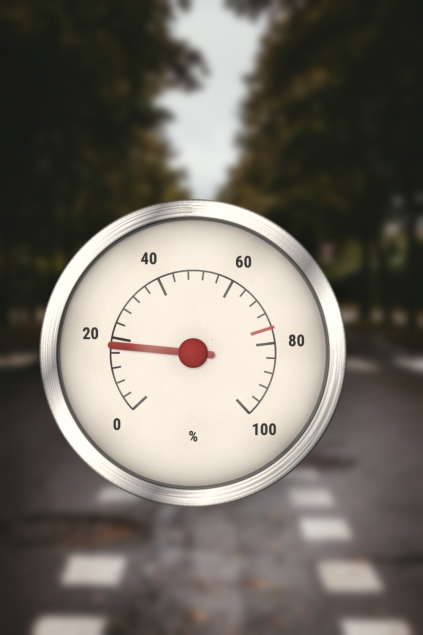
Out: 18
